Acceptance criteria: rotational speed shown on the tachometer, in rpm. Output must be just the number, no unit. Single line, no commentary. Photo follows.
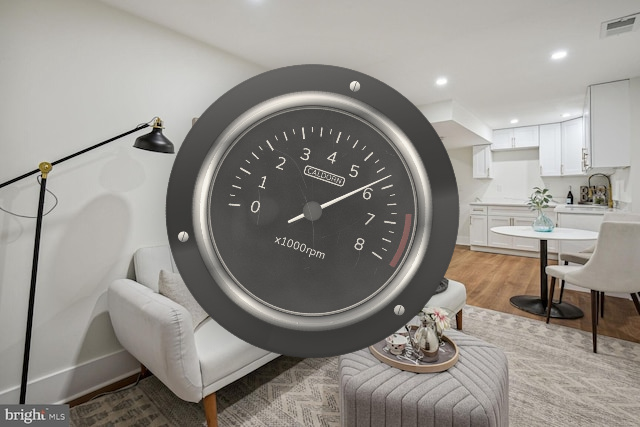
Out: 5750
